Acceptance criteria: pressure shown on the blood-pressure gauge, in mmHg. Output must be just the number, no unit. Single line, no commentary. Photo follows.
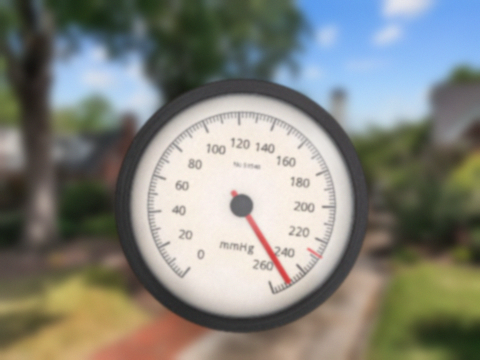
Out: 250
